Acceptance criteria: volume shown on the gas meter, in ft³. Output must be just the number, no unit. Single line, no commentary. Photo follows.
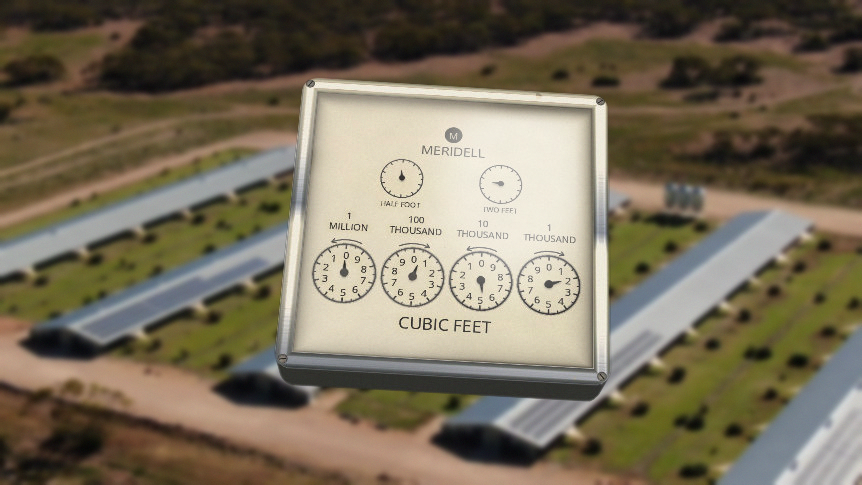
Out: 5200
